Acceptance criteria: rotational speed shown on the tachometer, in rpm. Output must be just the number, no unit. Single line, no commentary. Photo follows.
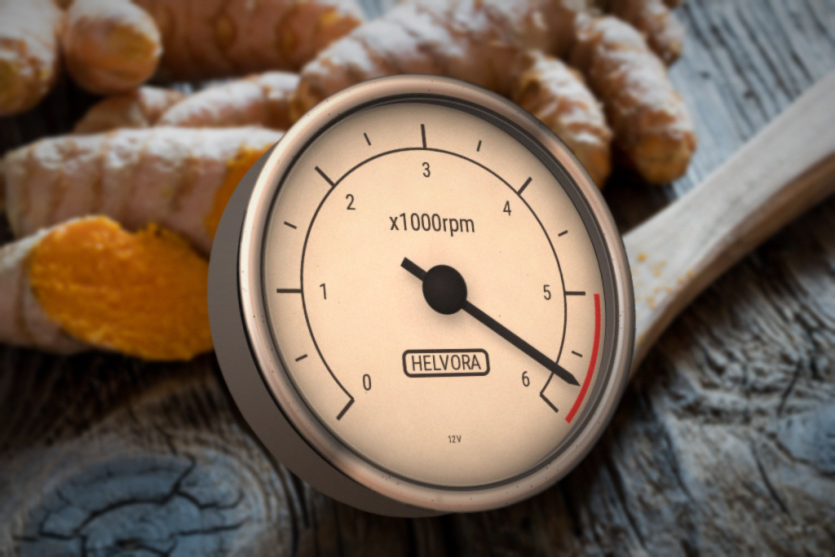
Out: 5750
